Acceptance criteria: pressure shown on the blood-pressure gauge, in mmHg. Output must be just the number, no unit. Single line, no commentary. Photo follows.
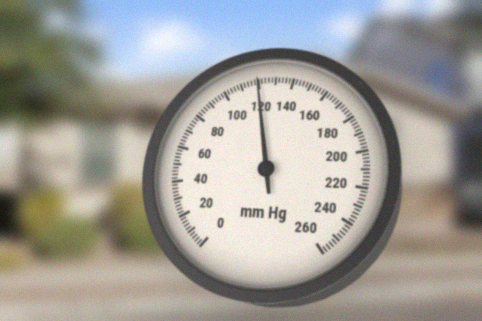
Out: 120
